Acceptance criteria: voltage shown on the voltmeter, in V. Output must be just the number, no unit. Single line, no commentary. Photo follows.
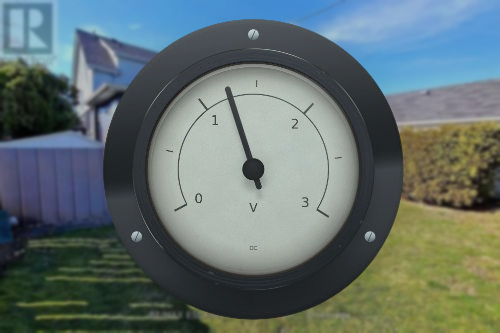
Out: 1.25
